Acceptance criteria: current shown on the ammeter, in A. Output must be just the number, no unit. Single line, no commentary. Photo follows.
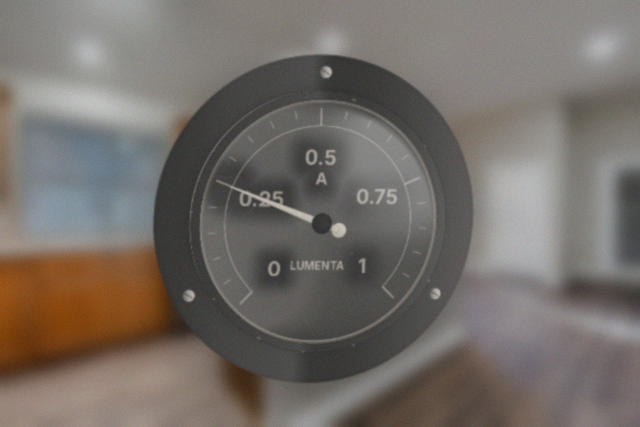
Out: 0.25
